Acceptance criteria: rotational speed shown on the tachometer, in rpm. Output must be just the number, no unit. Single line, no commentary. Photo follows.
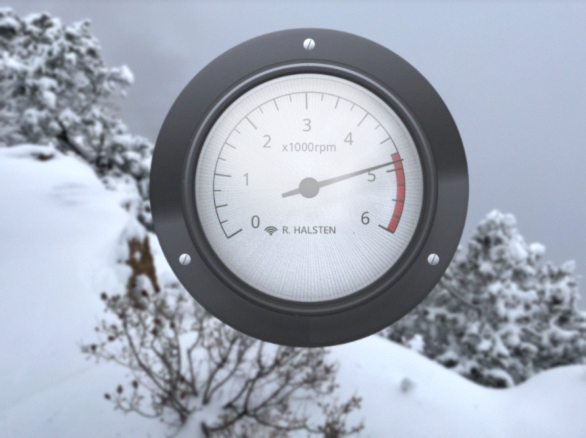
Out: 4875
